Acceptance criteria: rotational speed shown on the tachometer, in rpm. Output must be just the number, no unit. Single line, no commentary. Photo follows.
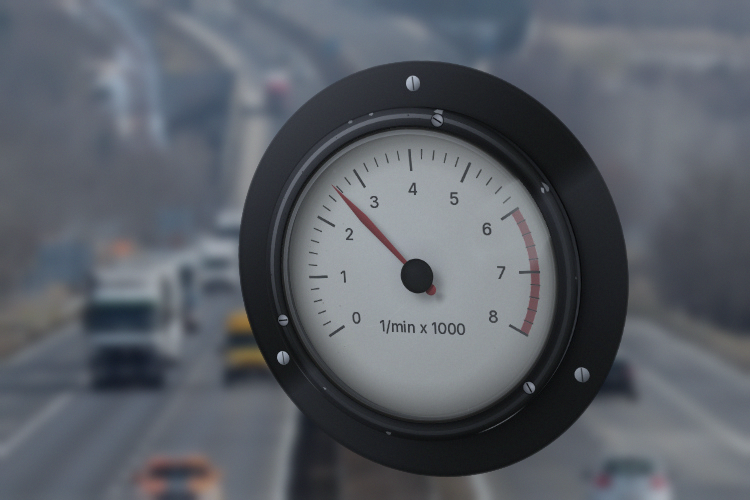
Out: 2600
